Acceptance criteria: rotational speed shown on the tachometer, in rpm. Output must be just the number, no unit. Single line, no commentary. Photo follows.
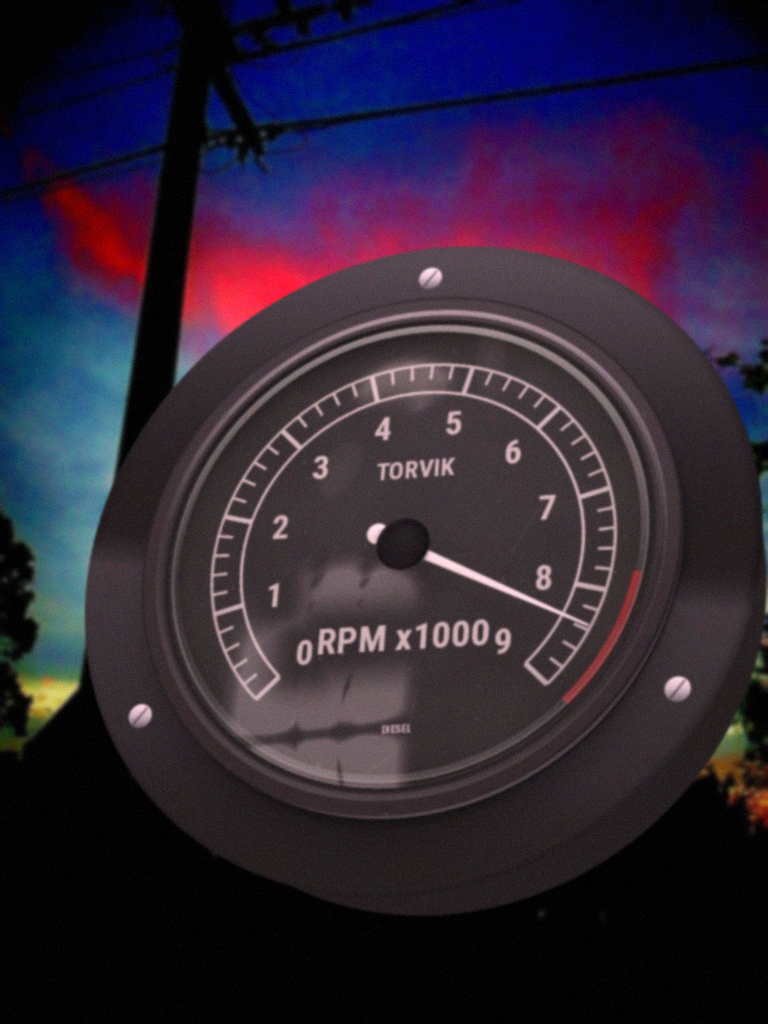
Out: 8400
